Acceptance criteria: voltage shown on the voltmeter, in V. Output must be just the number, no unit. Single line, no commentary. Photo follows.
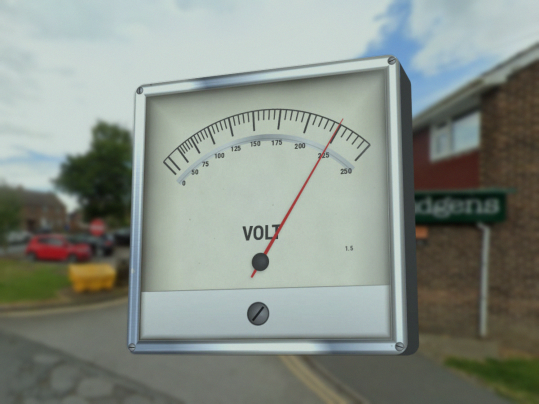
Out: 225
